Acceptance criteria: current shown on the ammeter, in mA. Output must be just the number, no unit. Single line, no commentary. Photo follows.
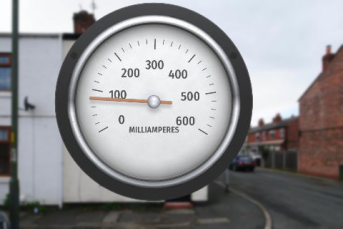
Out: 80
